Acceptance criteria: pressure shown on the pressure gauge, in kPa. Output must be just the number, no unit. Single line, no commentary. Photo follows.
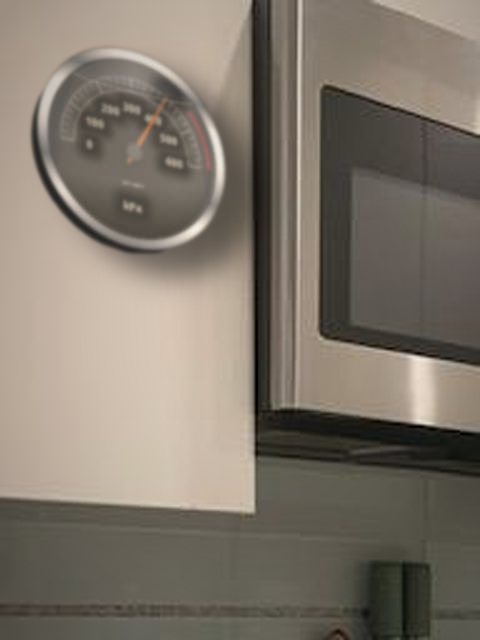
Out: 400
